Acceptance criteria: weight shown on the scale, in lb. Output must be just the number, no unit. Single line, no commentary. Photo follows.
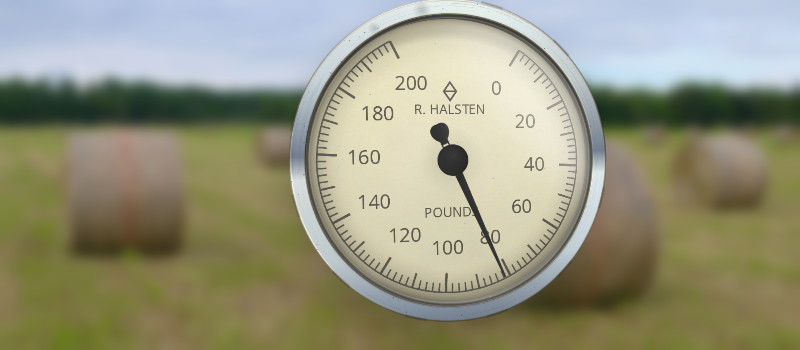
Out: 82
